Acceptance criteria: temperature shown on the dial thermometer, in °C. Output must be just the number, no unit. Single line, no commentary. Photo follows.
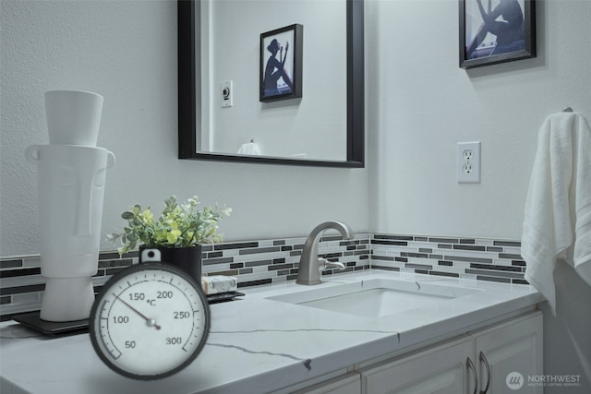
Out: 130
